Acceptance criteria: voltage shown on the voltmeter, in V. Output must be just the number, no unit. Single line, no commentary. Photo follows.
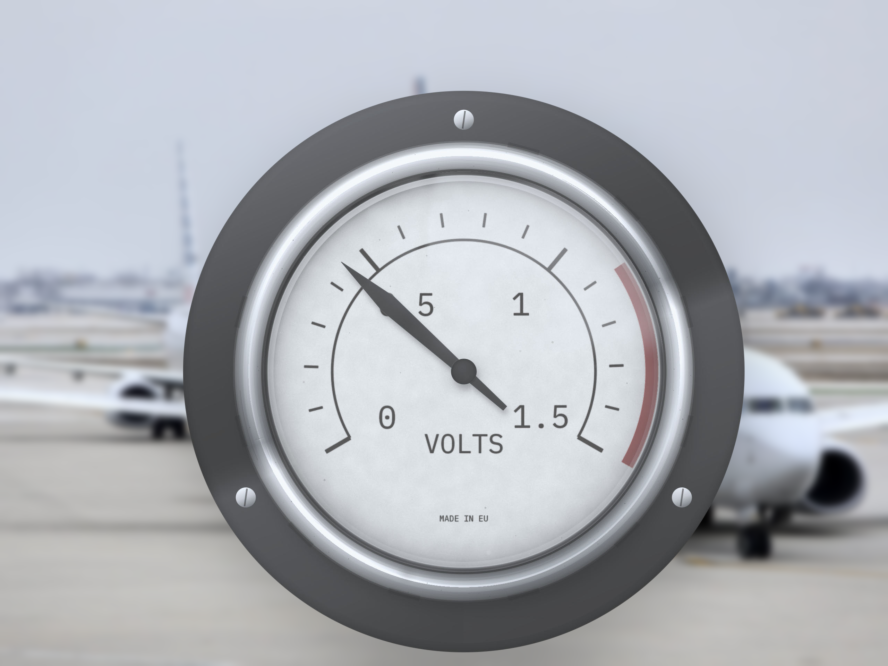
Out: 0.45
